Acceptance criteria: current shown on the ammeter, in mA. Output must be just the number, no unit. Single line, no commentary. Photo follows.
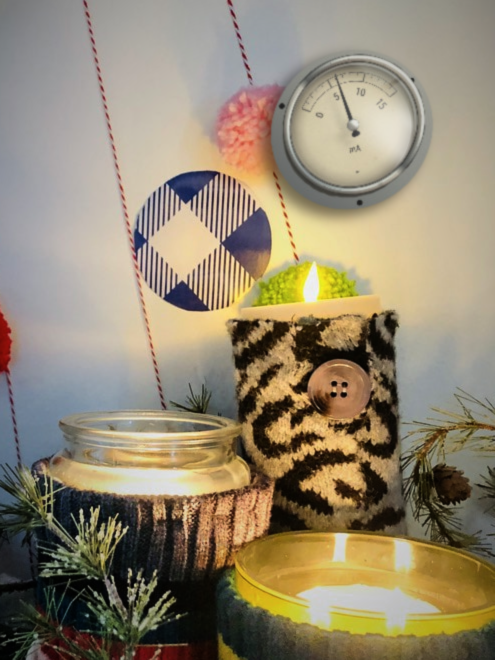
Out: 6
